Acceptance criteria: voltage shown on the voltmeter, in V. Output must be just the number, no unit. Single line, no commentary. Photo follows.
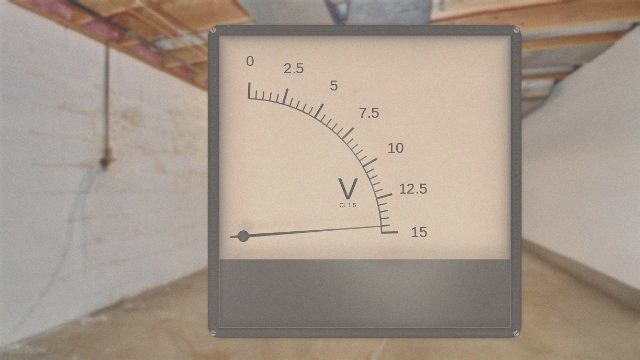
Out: 14.5
